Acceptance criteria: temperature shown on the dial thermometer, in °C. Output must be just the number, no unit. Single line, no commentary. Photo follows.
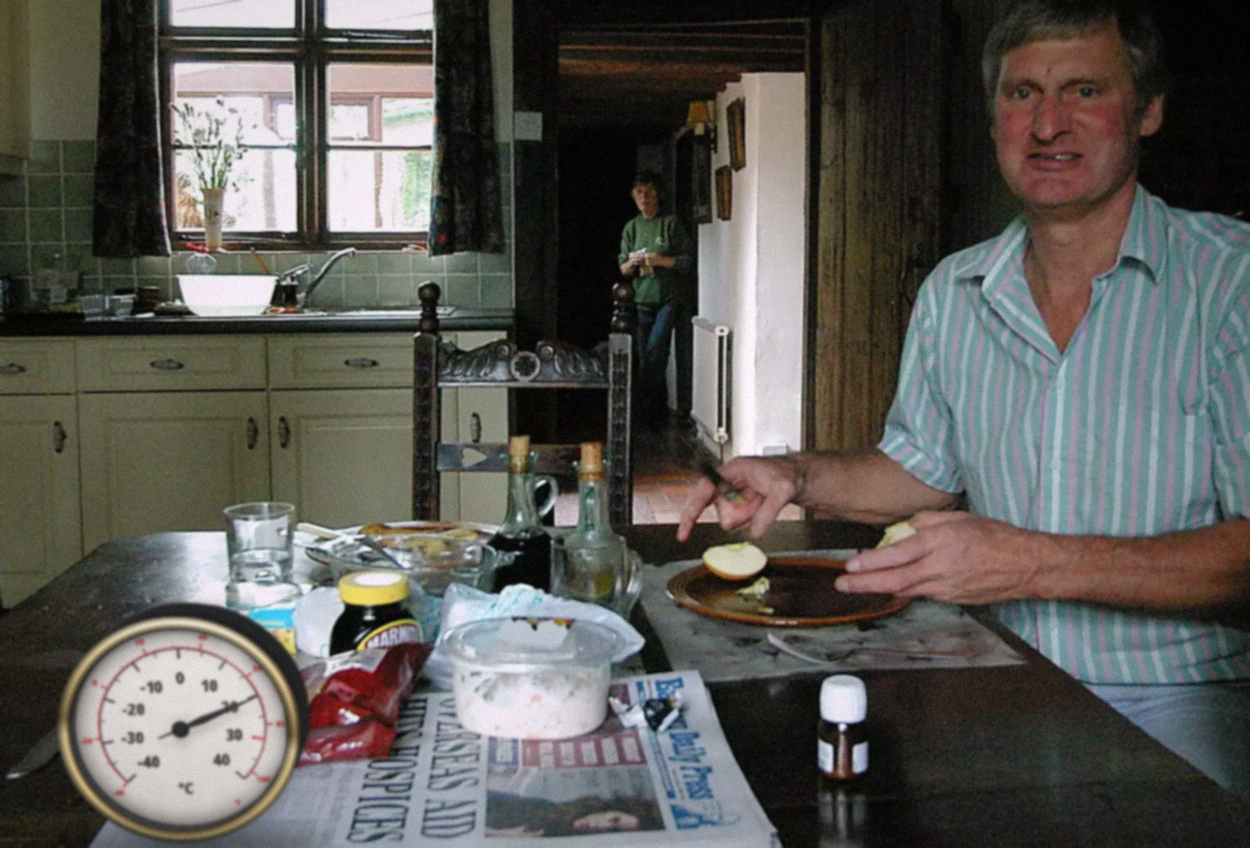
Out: 20
